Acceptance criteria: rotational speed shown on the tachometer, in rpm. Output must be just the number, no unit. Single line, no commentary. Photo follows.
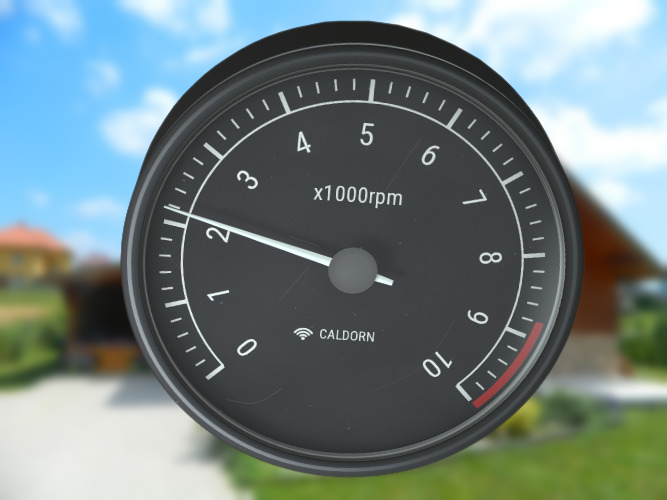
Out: 2200
